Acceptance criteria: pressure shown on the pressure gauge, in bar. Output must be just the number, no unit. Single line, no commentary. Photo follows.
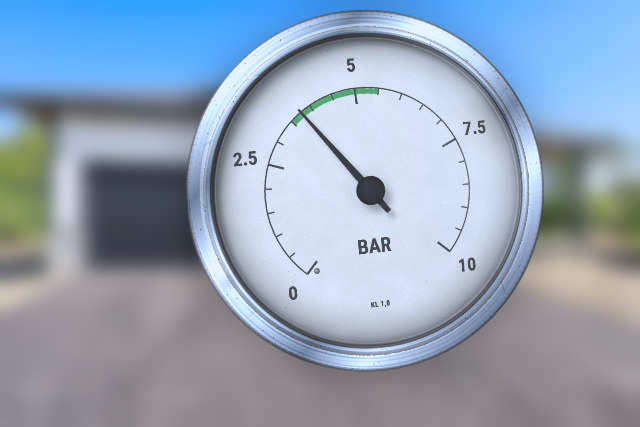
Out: 3.75
